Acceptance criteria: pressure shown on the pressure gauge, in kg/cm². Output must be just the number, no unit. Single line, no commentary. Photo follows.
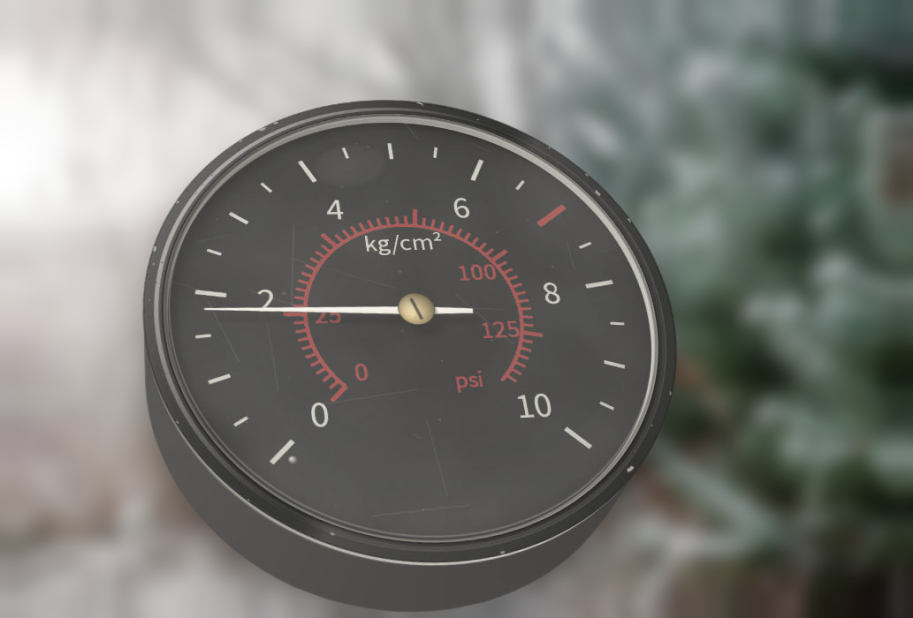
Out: 1.75
